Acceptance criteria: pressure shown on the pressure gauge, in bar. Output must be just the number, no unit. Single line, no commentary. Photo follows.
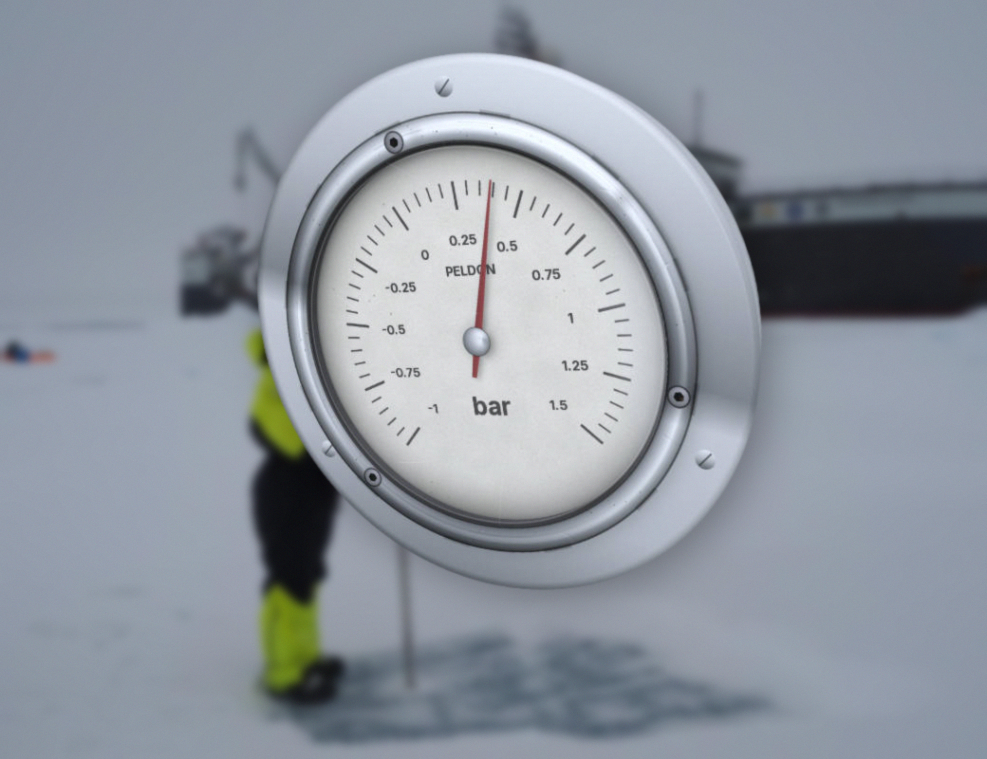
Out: 0.4
